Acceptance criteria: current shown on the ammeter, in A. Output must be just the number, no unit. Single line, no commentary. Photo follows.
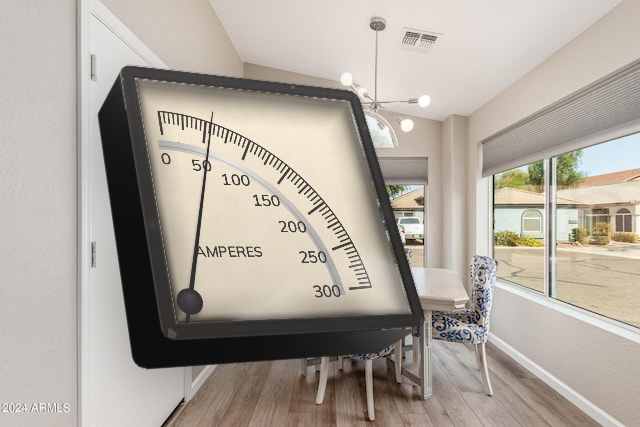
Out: 55
